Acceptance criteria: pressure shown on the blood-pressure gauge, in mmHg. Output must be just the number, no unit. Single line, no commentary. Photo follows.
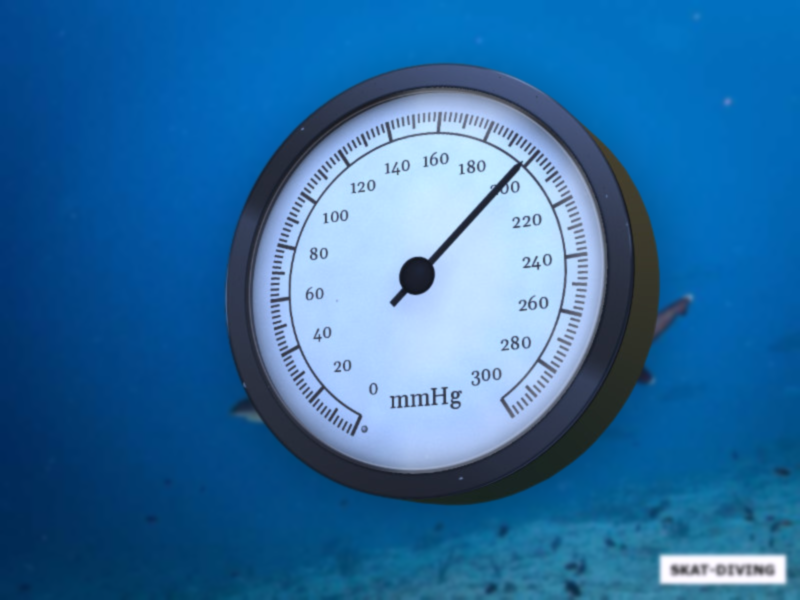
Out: 200
